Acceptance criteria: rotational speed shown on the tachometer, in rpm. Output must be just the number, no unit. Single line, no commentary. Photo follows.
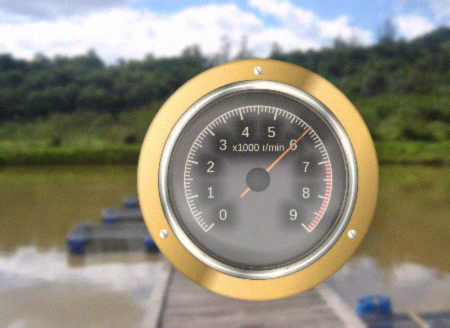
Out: 6000
